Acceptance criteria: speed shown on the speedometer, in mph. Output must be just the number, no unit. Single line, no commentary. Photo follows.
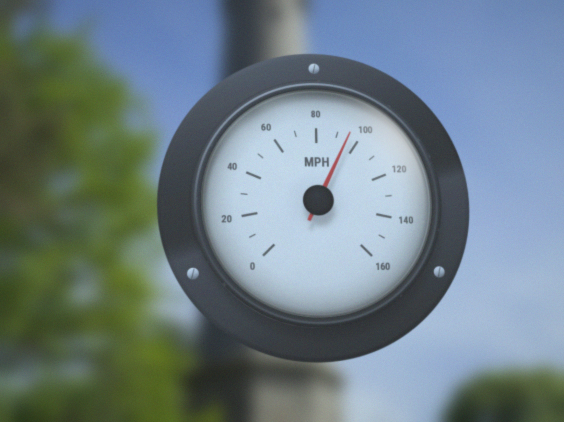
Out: 95
